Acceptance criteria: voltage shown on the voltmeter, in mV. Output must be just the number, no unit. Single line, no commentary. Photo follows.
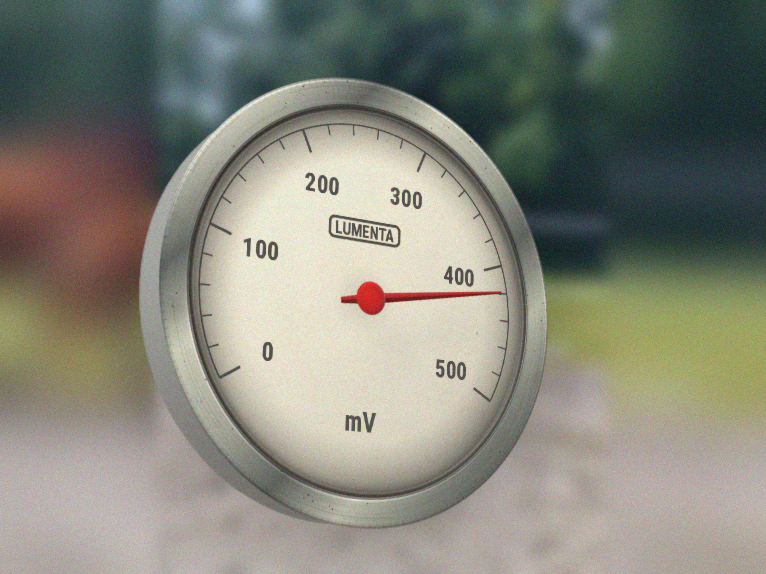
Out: 420
